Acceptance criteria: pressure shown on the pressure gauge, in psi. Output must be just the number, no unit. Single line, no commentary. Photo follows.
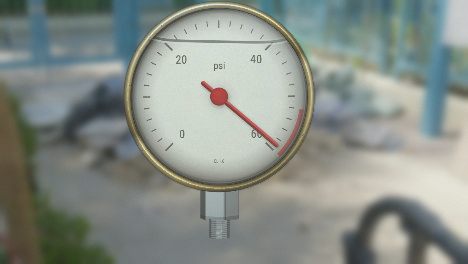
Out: 59
